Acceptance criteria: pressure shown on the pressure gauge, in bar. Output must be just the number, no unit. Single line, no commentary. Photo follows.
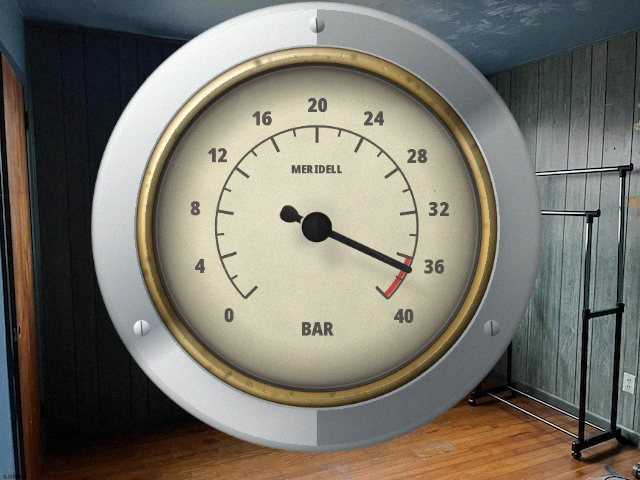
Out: 37
